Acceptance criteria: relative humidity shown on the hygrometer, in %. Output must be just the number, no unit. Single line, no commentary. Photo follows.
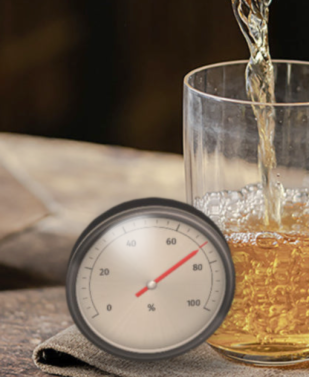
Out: 72
